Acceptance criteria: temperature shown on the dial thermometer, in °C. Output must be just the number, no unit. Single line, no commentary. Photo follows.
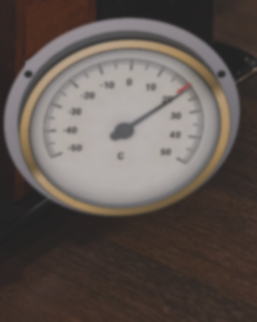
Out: 20
